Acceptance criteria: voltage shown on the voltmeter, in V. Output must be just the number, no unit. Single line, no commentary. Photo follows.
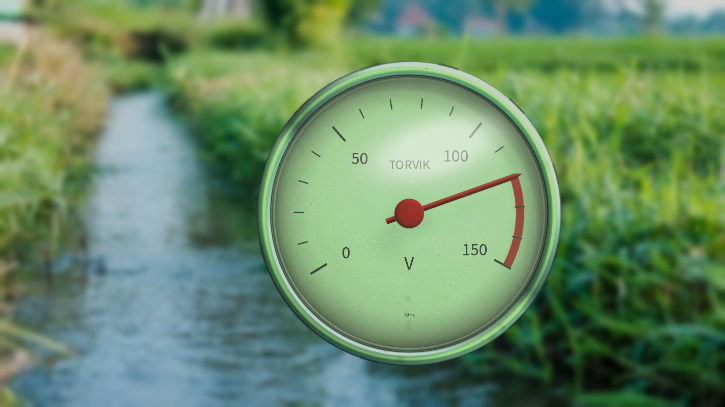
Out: 120
